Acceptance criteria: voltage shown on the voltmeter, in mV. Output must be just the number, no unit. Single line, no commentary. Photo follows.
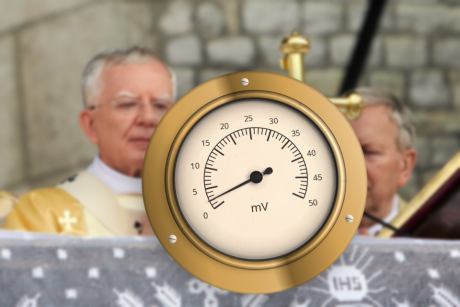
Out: 2
